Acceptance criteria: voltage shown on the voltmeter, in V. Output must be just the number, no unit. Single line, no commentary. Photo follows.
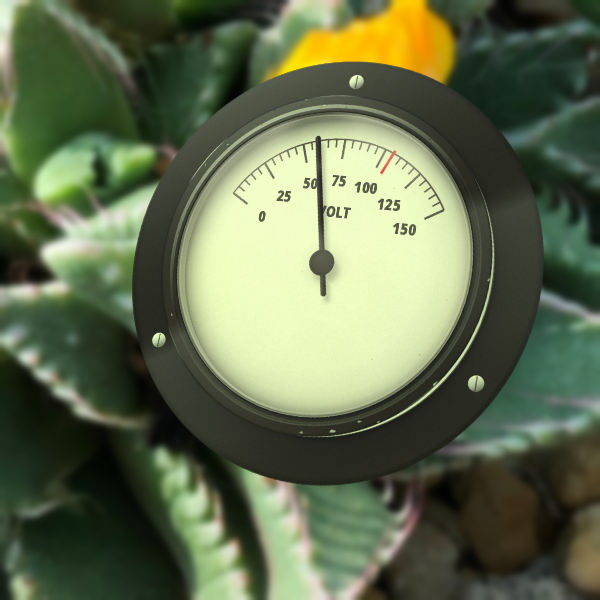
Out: 60
